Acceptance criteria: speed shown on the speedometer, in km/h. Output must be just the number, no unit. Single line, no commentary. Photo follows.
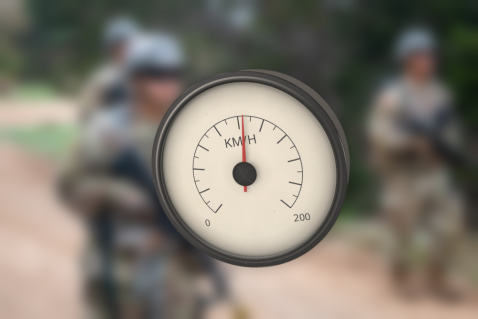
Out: 105
